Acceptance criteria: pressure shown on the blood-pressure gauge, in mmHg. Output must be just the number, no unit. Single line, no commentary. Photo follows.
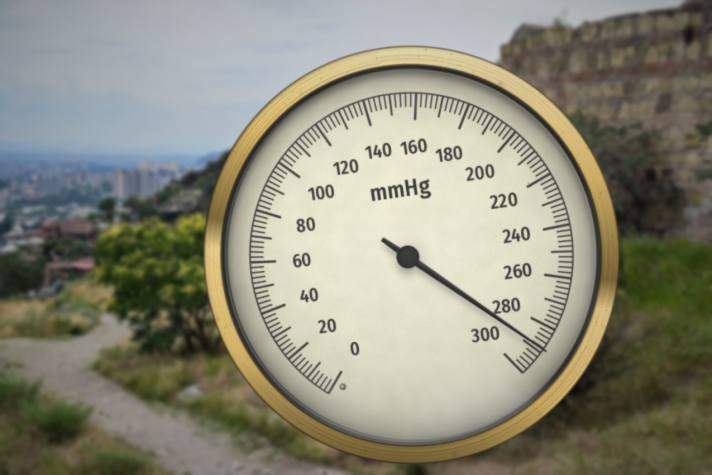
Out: 288
